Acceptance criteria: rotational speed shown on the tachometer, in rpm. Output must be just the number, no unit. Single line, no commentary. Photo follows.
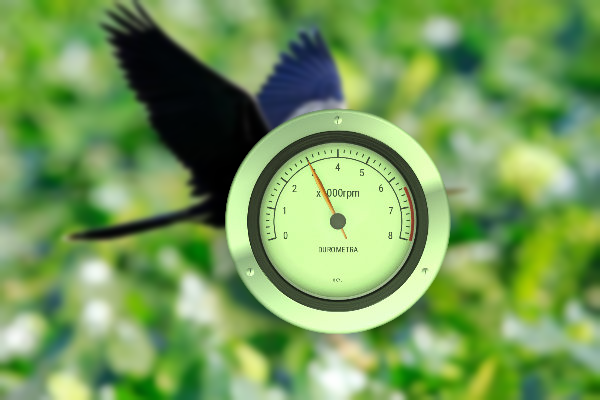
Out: 3000
